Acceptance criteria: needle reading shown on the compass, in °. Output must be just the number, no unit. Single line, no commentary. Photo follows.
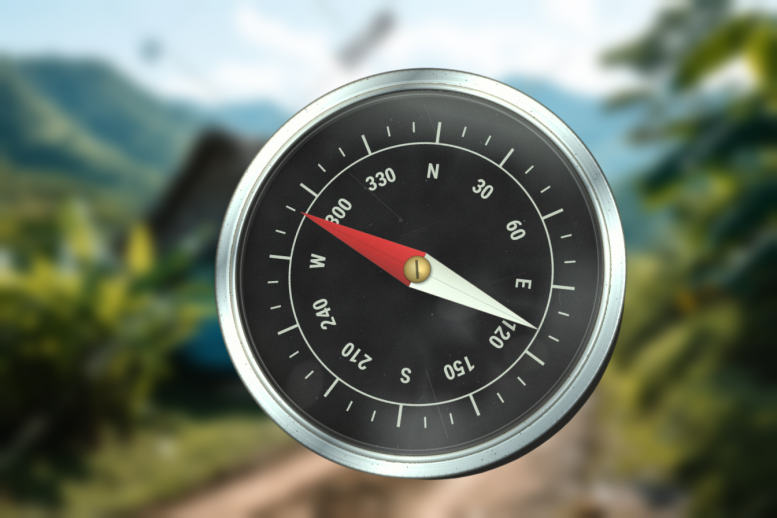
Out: 290
